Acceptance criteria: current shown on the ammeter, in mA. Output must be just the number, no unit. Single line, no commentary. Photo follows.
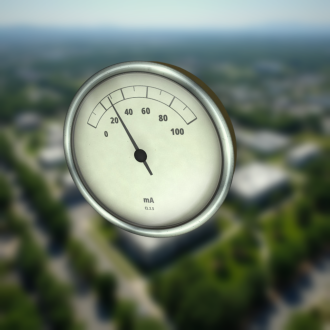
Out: 30
